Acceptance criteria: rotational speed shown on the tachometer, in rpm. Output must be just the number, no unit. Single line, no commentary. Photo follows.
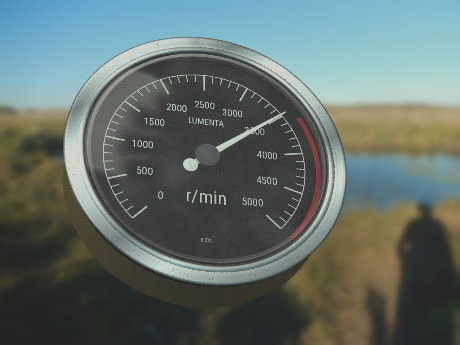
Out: 3500
